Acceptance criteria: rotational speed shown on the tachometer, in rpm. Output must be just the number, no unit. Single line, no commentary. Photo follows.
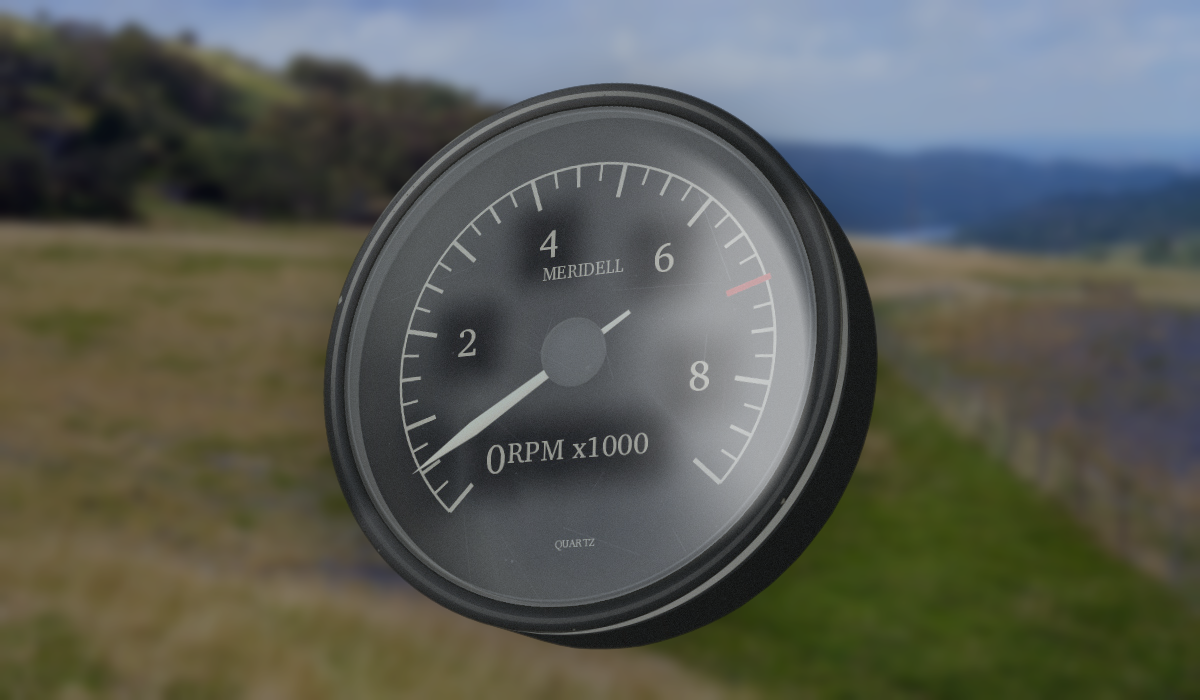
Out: 500
